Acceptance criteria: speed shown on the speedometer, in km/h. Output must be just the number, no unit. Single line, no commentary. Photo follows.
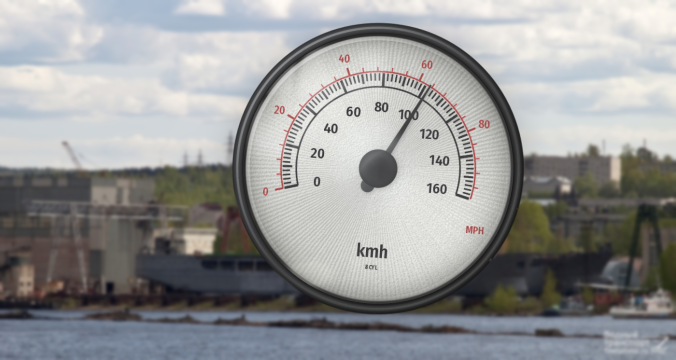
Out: 102
